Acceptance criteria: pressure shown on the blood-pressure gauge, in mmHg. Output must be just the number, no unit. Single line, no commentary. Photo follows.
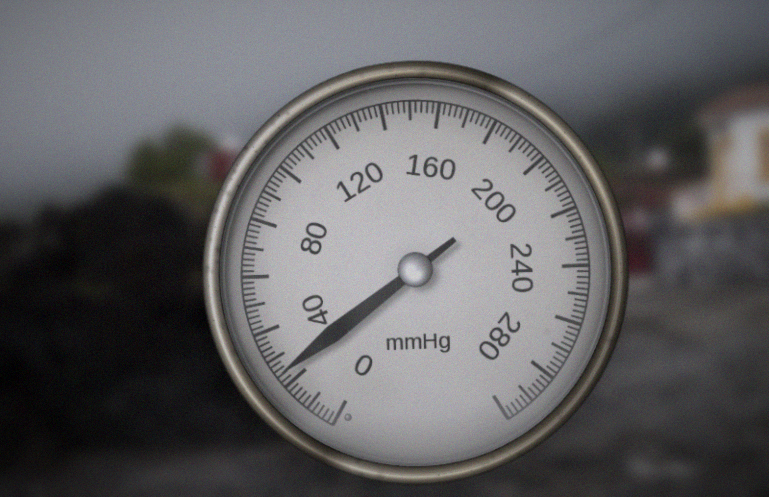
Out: 24
